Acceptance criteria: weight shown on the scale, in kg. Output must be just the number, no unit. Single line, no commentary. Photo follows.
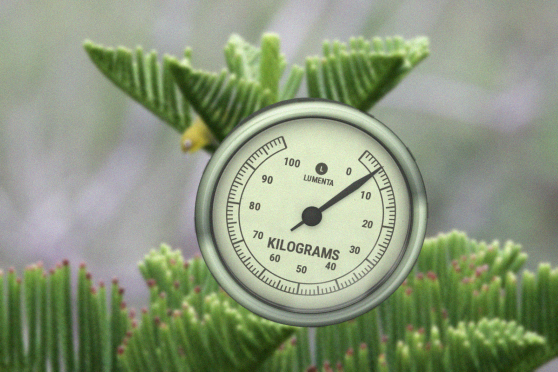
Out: 5
